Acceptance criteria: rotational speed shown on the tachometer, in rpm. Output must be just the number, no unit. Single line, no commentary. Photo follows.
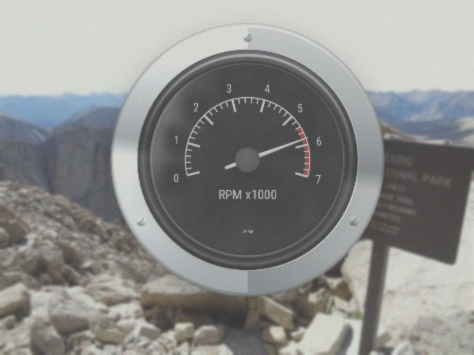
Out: 5800
